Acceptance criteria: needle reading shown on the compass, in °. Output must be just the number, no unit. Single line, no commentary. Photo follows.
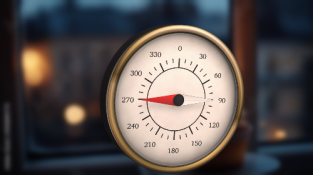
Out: 270
